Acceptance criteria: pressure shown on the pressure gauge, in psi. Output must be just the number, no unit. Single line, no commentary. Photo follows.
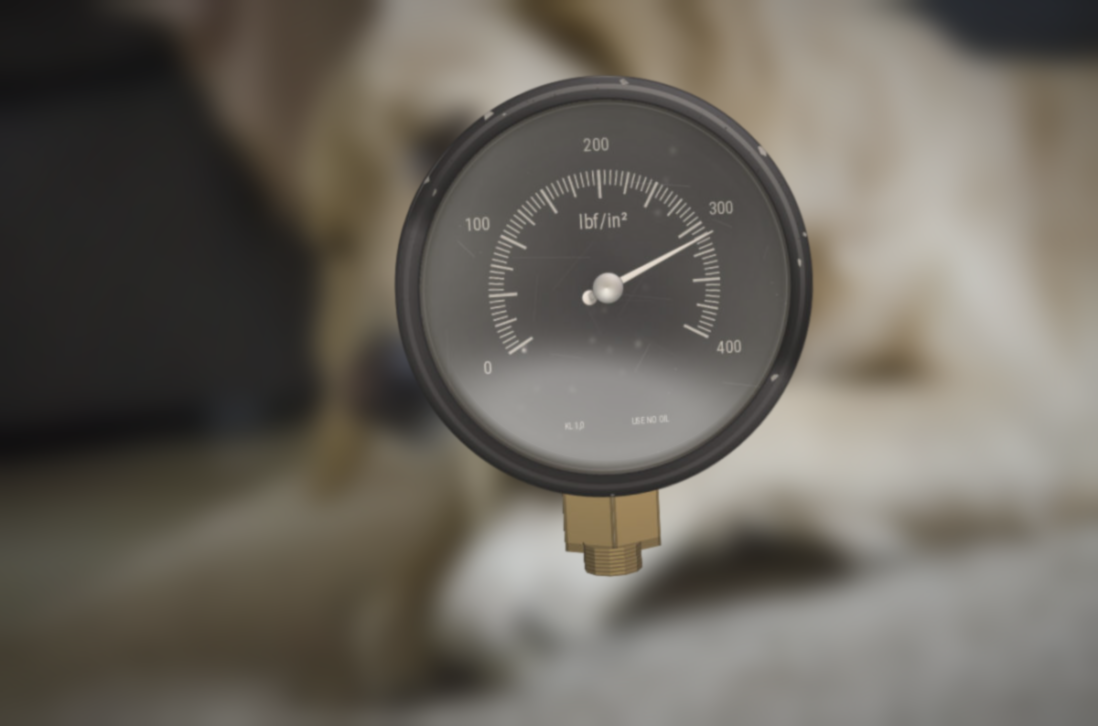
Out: 310
